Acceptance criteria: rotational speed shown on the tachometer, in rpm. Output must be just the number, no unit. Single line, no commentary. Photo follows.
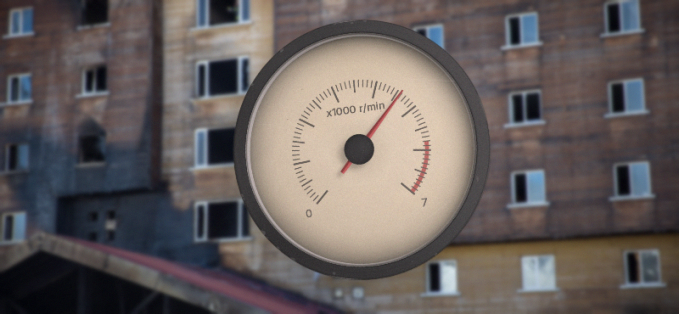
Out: 4600
